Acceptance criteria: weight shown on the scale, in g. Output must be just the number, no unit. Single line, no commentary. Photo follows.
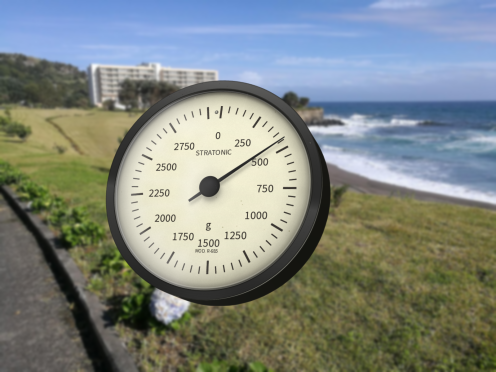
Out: 450
